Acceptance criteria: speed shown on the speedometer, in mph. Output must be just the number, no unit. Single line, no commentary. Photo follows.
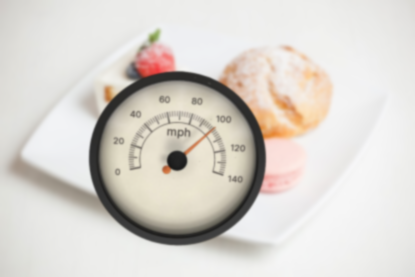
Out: 100
